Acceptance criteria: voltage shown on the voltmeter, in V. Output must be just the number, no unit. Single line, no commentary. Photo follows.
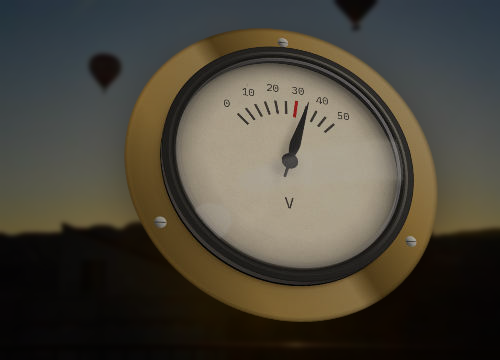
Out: 35
